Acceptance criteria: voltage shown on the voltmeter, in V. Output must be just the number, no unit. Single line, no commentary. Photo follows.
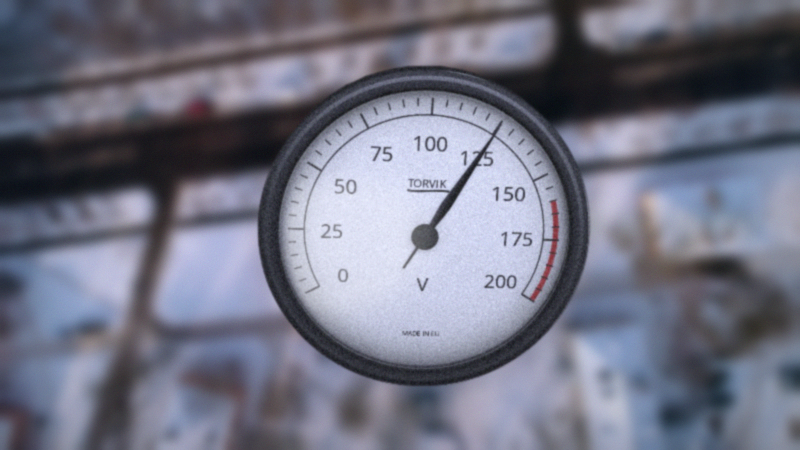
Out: 125
